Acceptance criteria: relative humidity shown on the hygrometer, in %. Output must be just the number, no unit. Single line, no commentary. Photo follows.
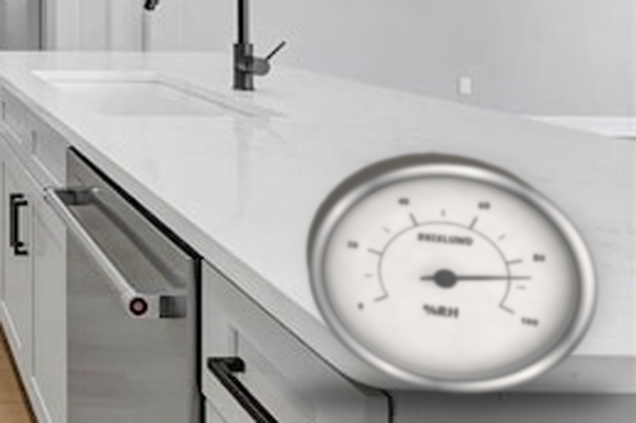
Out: 85
